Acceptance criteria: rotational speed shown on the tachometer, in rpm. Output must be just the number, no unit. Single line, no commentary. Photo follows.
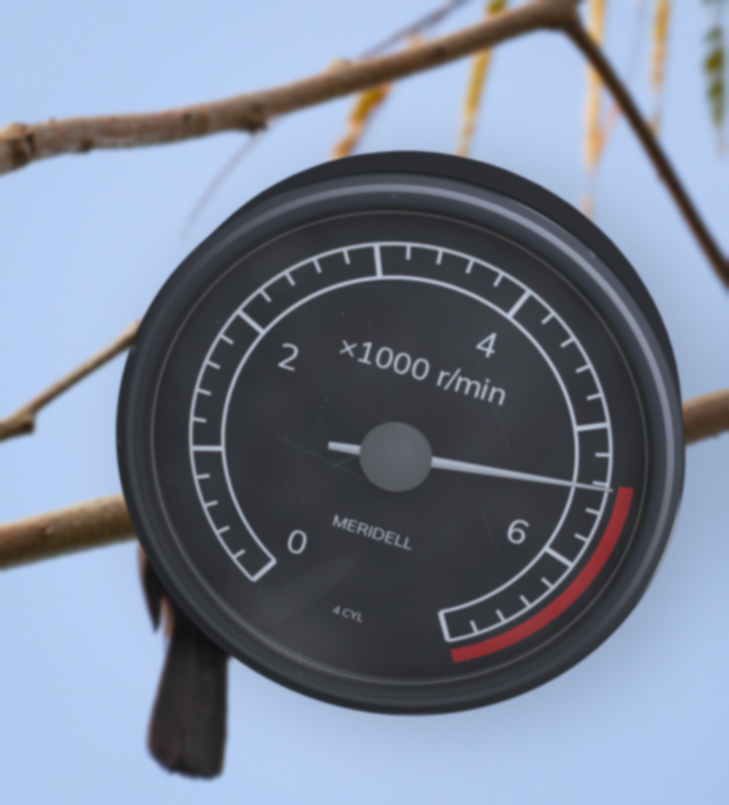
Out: 5400
